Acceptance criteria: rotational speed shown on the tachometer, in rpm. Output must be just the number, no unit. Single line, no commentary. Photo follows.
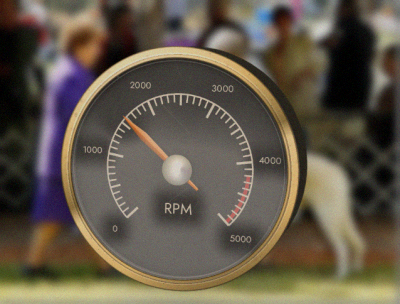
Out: 1600
